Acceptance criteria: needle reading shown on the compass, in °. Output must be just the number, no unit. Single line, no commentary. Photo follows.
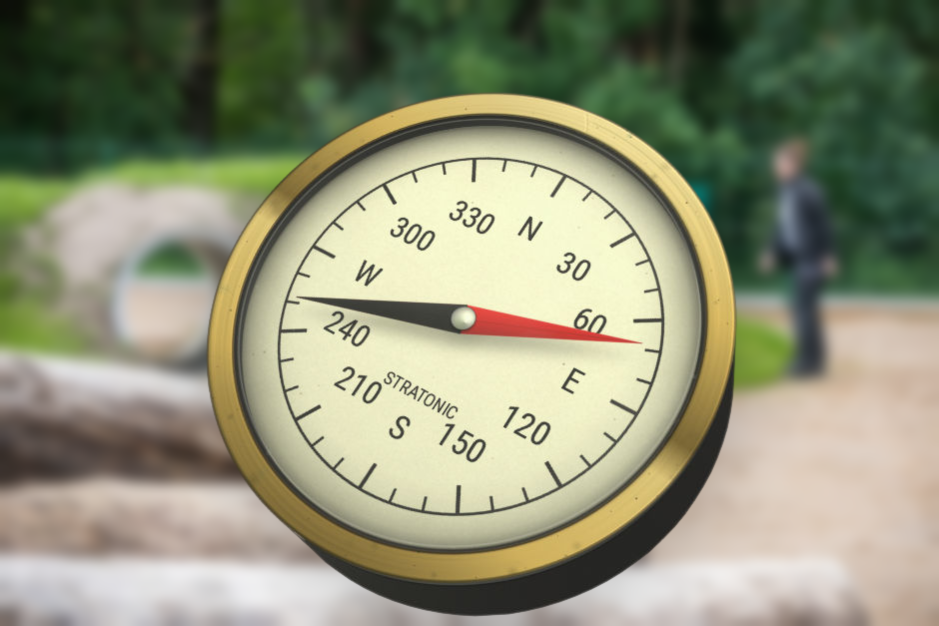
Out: 70
